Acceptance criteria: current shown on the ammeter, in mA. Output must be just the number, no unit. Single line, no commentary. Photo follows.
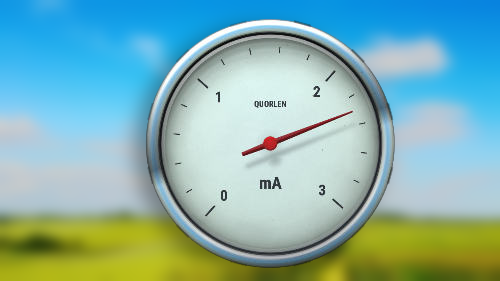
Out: 2.3
